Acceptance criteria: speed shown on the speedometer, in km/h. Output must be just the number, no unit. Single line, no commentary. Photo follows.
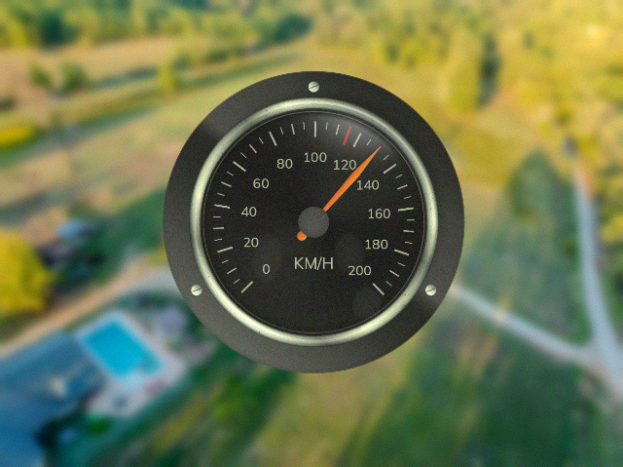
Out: 130
